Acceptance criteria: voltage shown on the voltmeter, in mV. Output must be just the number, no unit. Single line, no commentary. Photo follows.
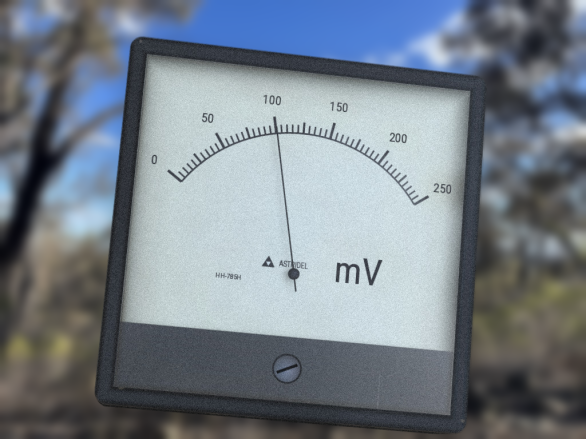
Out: 100
